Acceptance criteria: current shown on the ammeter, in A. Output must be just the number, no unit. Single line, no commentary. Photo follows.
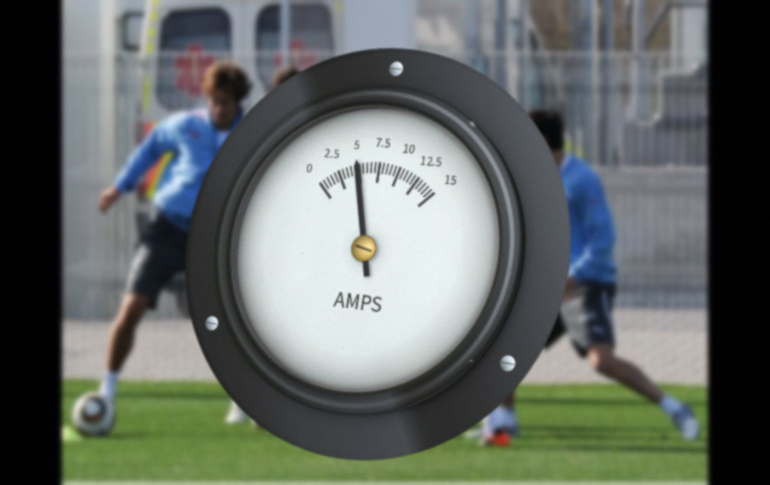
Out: 5
